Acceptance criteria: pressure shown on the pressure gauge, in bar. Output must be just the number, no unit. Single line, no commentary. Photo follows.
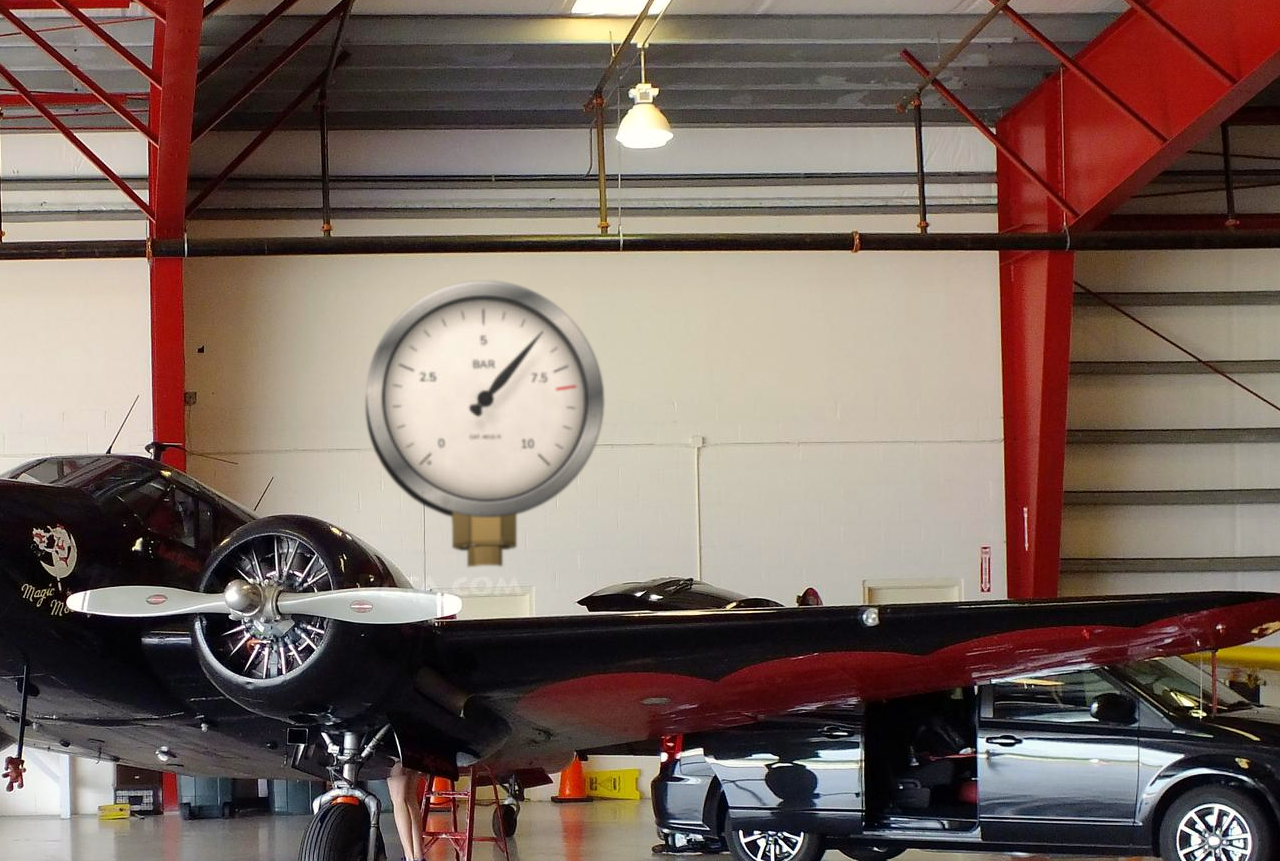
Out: 6.5
